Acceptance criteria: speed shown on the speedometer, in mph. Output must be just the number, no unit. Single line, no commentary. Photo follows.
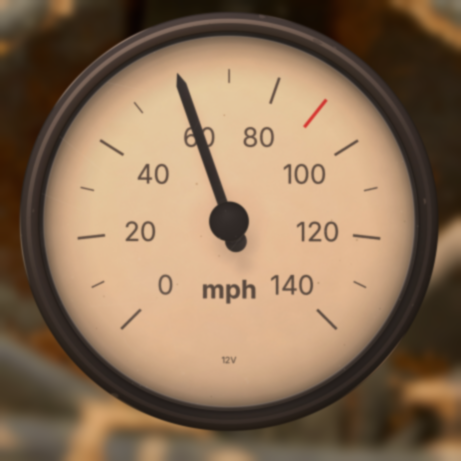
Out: 60
